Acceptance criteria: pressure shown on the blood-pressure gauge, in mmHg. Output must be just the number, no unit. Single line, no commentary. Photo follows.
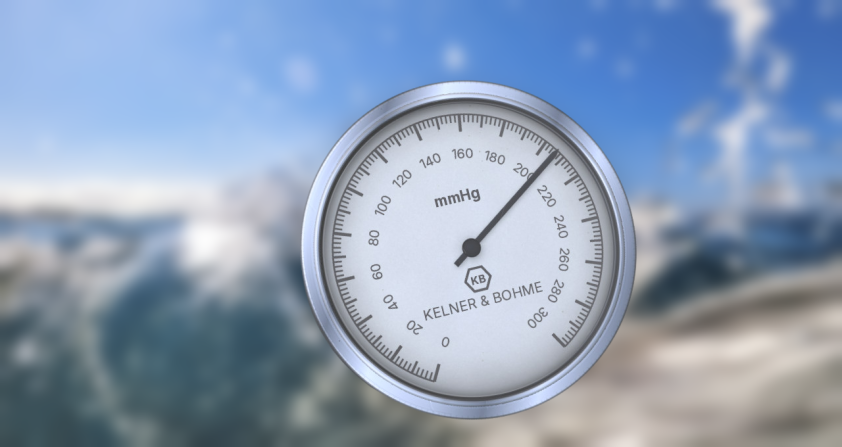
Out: 206
